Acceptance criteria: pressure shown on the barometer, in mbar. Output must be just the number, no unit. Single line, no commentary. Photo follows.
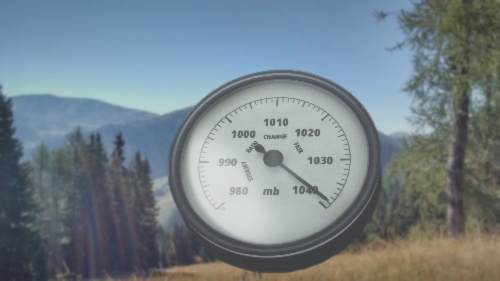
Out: 1039
